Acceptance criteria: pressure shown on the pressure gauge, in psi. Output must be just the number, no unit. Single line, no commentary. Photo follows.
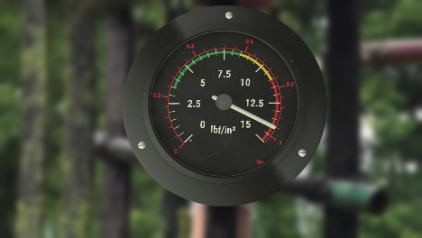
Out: 14
